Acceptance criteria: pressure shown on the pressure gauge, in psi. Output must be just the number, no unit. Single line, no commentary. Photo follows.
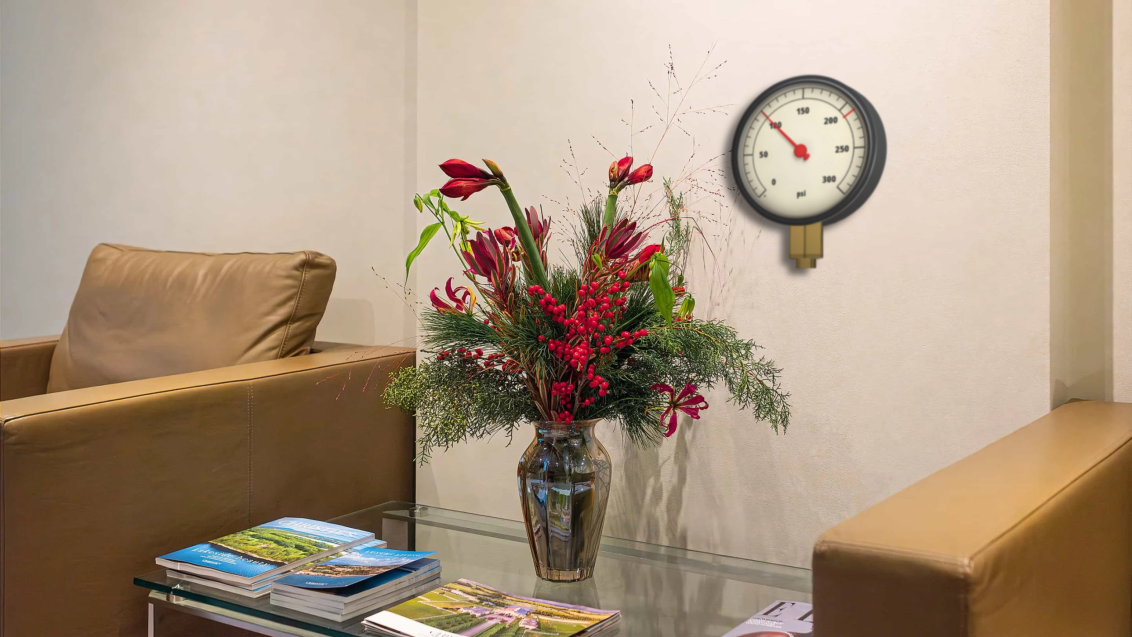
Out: 100
